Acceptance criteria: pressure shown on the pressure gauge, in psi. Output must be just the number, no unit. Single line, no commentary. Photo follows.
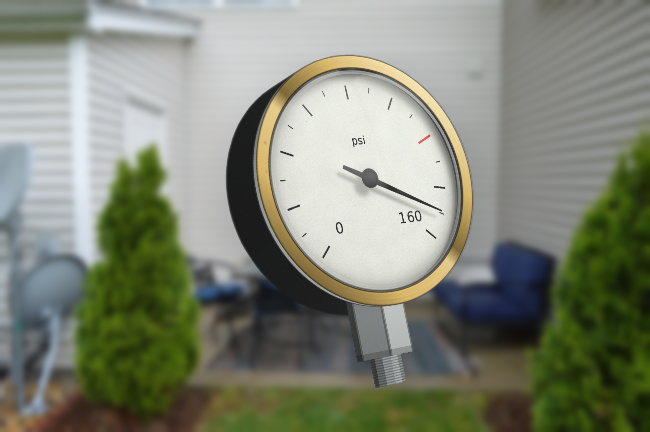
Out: 150
